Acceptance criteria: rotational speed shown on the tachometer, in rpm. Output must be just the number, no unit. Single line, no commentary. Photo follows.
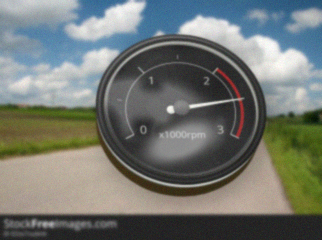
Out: 2500
